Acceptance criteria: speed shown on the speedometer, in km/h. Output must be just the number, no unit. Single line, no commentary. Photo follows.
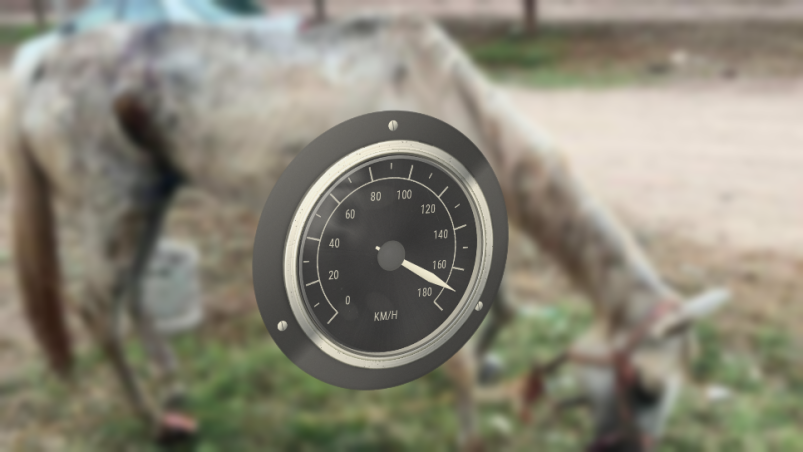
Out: 170
